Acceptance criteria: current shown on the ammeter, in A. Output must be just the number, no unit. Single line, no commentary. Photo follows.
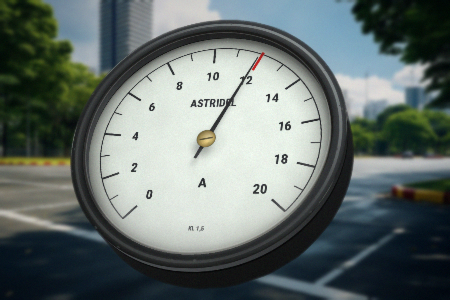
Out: 12
